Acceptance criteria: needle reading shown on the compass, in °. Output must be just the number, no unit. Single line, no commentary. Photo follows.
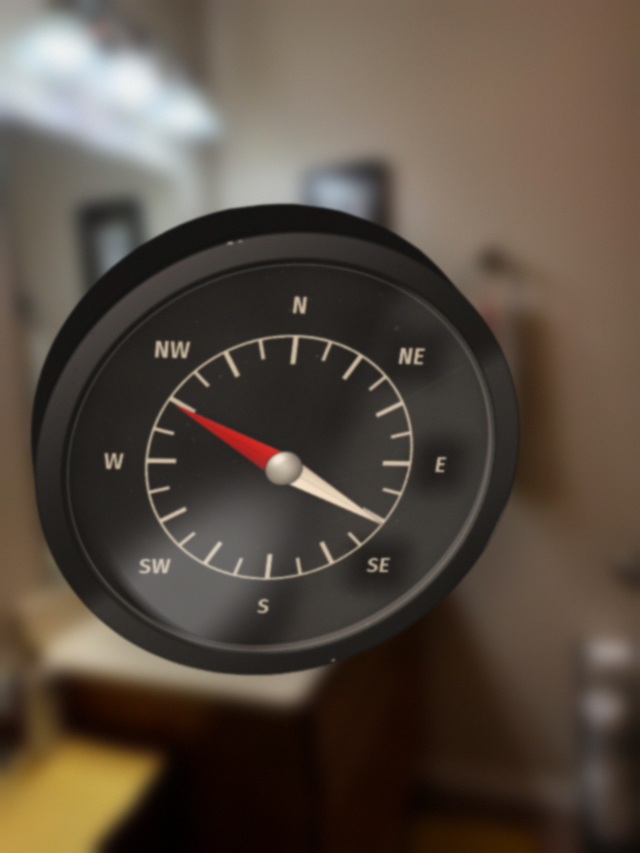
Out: 300
